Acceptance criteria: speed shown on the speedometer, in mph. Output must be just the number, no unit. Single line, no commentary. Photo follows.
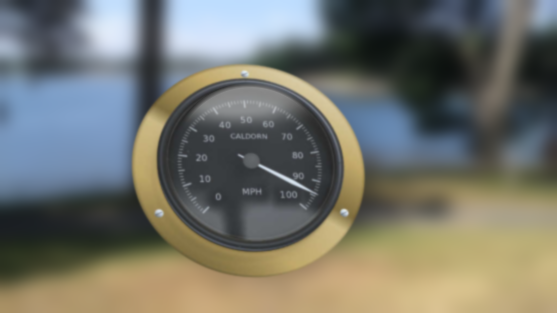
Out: 95
